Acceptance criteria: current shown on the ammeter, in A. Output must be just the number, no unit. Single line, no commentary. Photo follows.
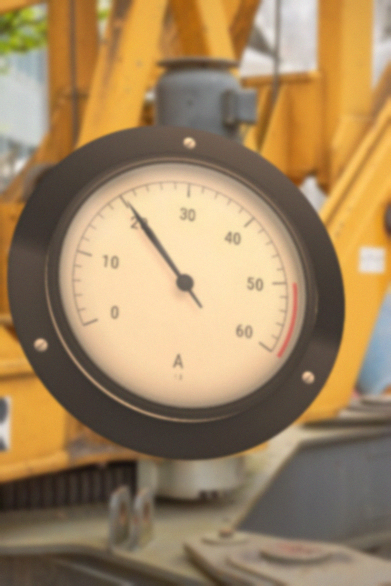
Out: 20
